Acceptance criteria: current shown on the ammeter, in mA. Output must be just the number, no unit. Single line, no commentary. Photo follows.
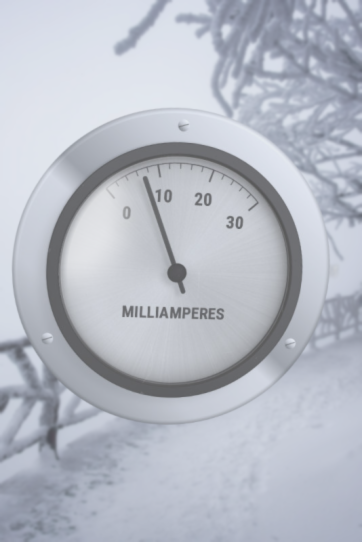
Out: 7
